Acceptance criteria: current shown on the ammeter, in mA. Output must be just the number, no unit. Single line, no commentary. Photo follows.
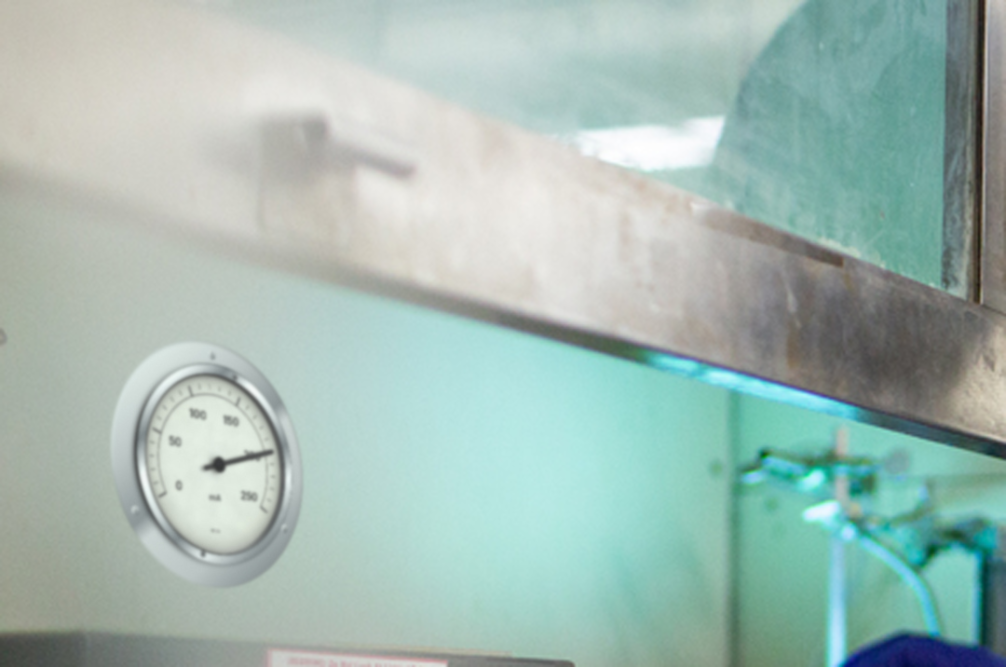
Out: 200
